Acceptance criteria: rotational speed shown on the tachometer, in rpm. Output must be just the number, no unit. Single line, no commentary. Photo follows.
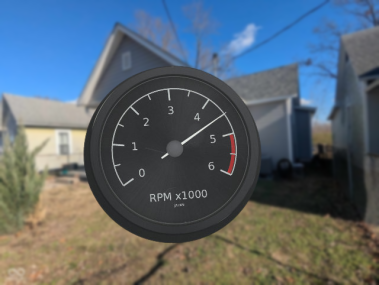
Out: 4500
